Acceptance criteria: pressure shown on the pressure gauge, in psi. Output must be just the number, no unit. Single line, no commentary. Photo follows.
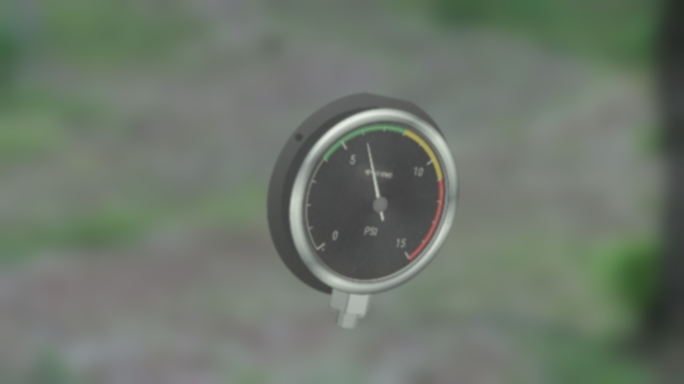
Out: 6
